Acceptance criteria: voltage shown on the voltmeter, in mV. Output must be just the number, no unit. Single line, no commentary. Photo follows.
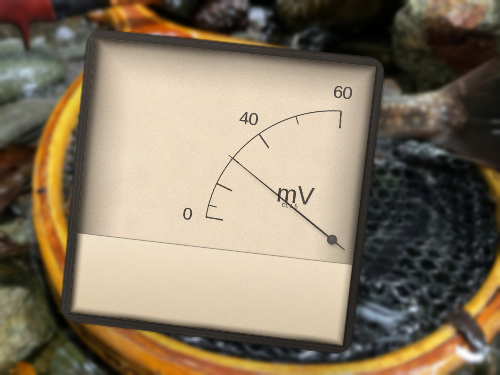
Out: 30
